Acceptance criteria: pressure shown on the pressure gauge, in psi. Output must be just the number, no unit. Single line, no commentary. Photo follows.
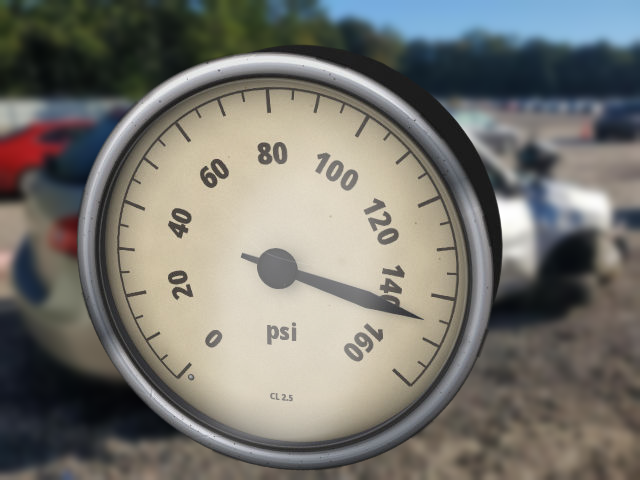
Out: 145
